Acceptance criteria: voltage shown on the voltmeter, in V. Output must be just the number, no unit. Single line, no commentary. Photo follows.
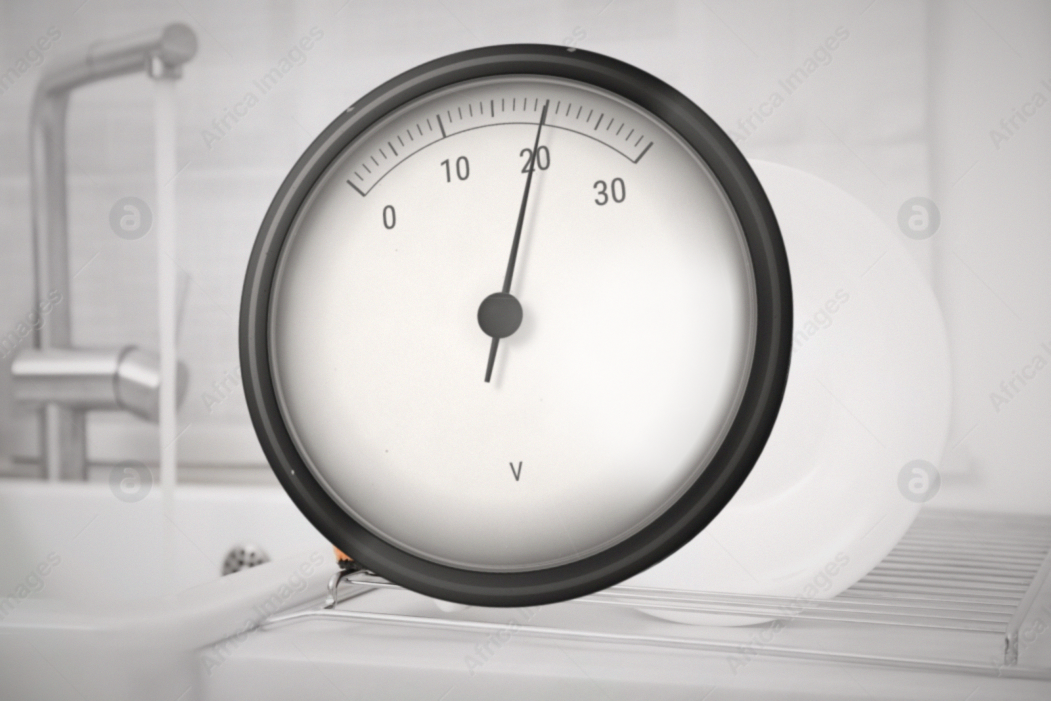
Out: 20
